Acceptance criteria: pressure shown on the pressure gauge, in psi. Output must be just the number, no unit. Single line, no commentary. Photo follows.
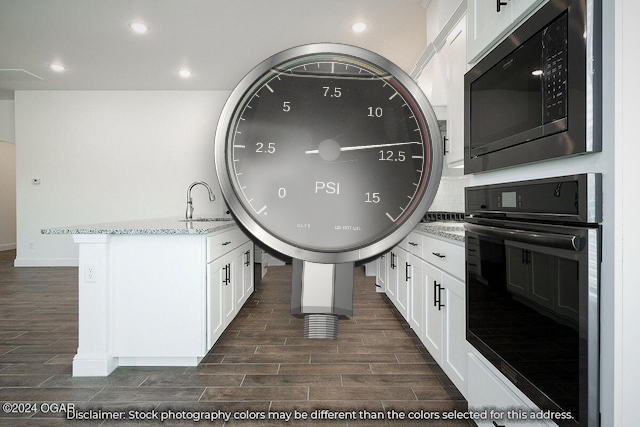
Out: 12
